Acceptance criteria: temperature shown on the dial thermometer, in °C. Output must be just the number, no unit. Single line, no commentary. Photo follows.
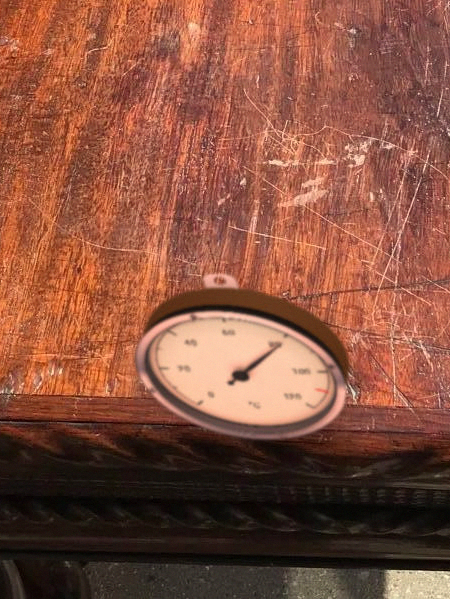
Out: 80
